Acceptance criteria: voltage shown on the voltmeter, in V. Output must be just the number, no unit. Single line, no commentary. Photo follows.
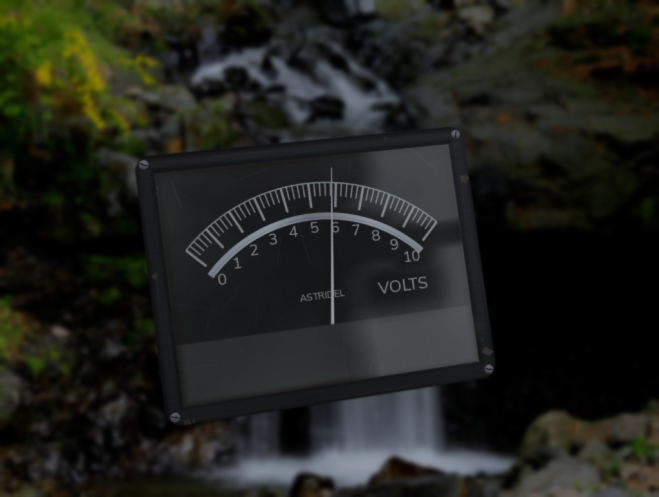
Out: 5.8
